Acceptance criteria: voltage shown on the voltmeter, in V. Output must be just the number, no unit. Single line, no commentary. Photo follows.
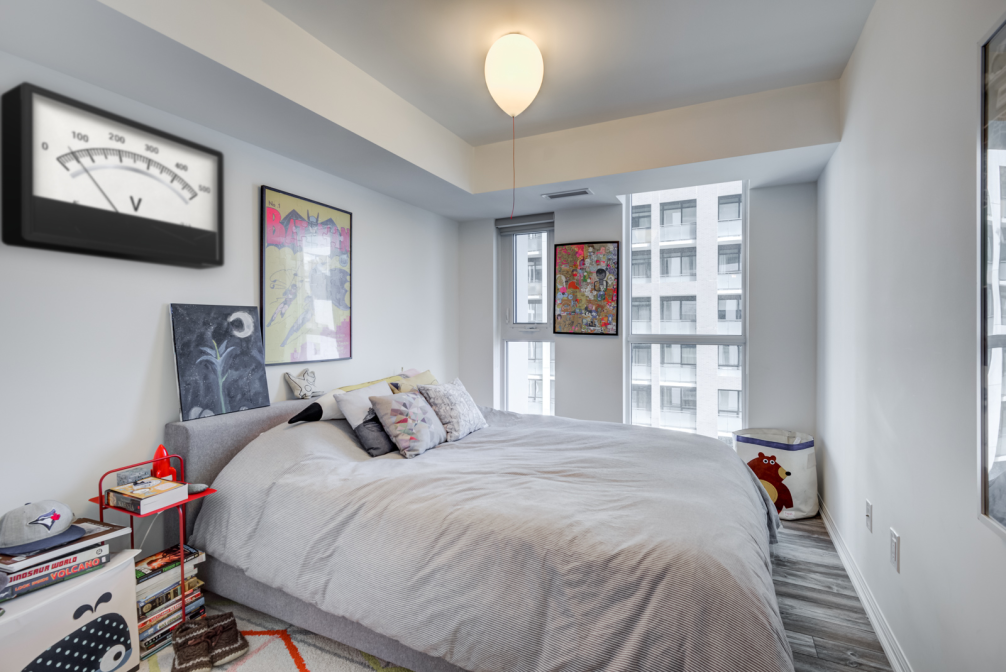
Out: 50
